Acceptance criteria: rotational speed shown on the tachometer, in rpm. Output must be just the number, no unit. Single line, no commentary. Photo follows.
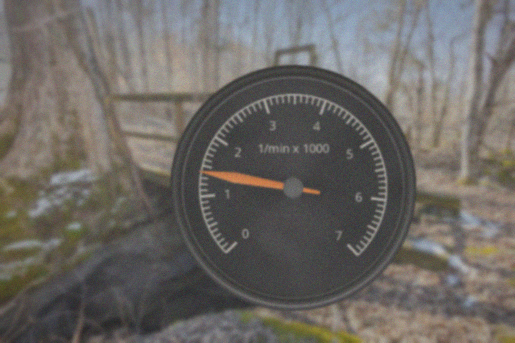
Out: 1400
